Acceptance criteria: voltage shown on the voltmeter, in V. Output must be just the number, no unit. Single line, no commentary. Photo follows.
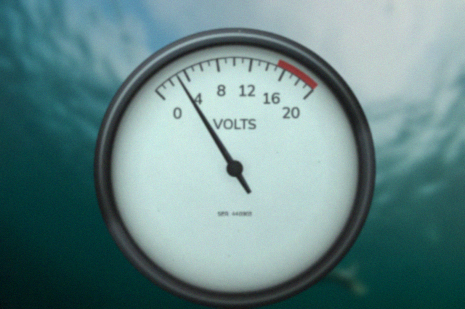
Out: 3
